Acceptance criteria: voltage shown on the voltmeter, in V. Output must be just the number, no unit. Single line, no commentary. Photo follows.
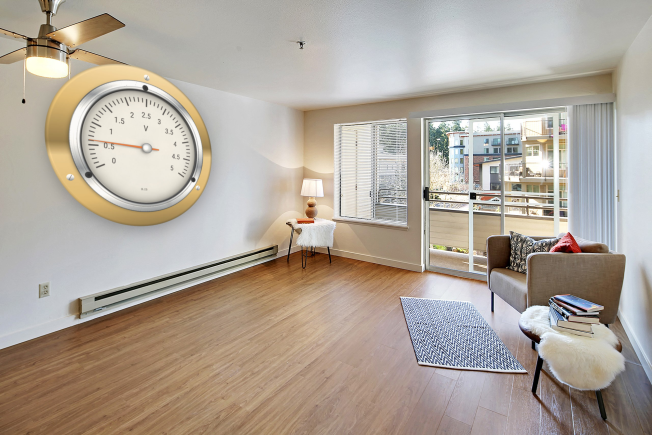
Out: 0.6
